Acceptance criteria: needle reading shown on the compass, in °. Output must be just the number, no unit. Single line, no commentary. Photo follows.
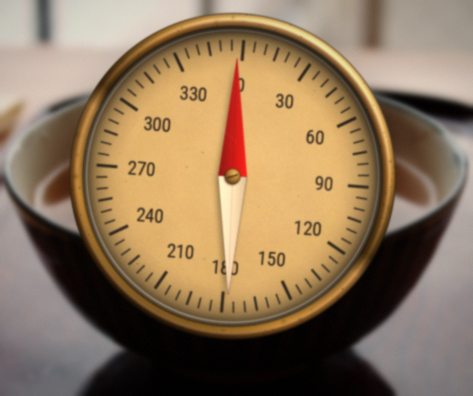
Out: 357.5
